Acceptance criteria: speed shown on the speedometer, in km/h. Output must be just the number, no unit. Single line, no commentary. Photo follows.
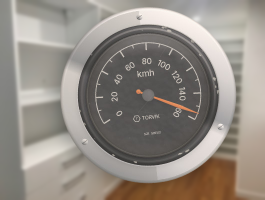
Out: 155
